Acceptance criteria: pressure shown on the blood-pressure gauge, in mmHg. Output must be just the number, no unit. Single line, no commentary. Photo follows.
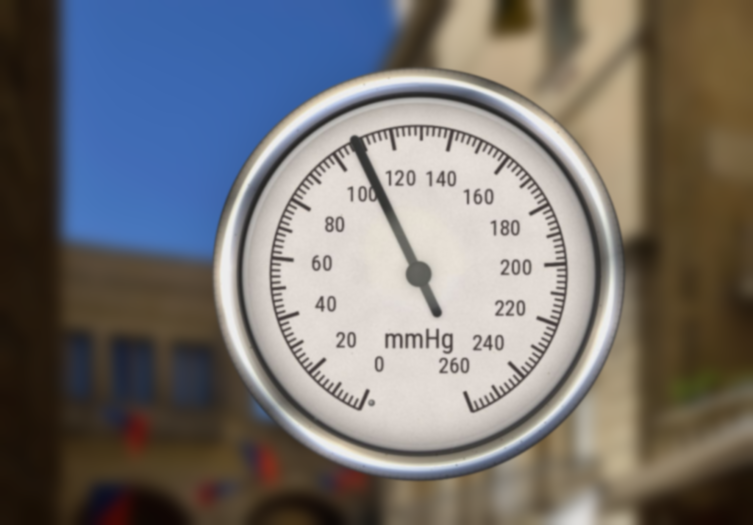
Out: 108
